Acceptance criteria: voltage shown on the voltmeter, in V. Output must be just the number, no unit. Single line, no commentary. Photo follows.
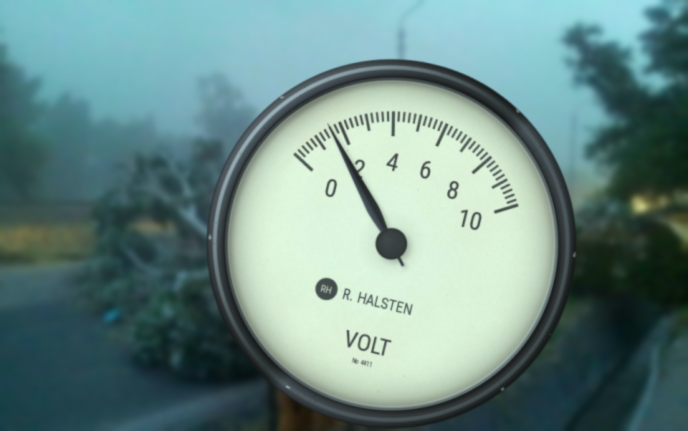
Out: 1.6
